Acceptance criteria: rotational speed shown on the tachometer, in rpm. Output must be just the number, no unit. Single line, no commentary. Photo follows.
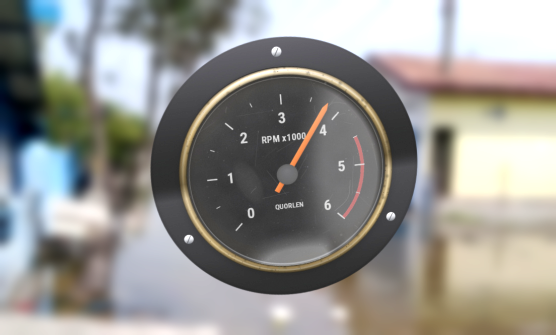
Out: 3750
